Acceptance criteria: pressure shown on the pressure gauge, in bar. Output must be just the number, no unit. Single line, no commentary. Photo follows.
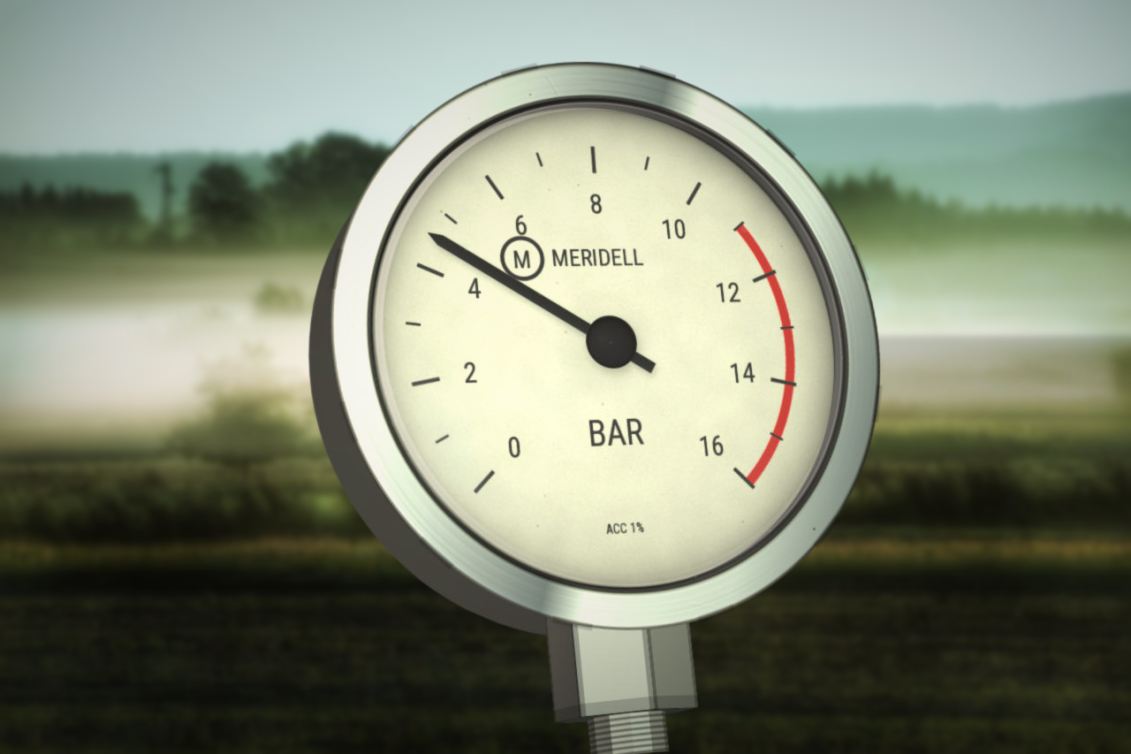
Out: 4.5
